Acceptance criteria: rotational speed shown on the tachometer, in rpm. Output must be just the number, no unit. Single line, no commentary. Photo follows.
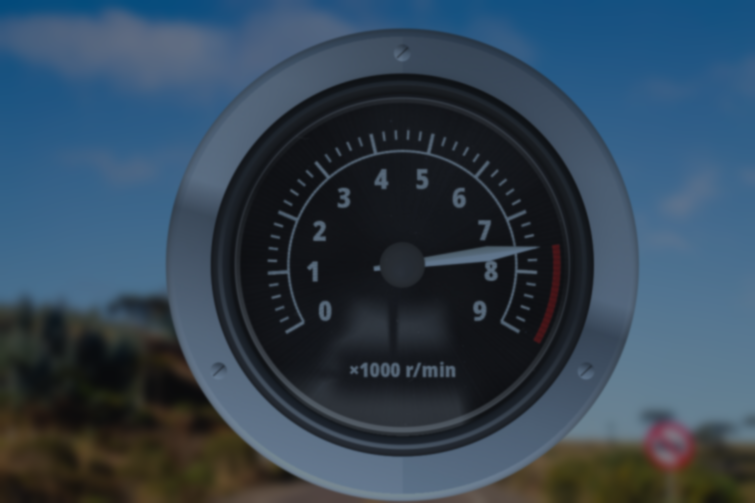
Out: 7600
